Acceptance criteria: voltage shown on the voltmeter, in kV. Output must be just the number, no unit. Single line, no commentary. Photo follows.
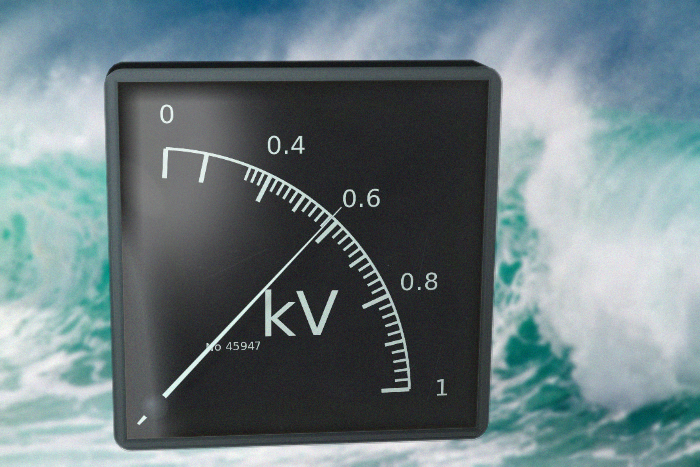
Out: 0.58
